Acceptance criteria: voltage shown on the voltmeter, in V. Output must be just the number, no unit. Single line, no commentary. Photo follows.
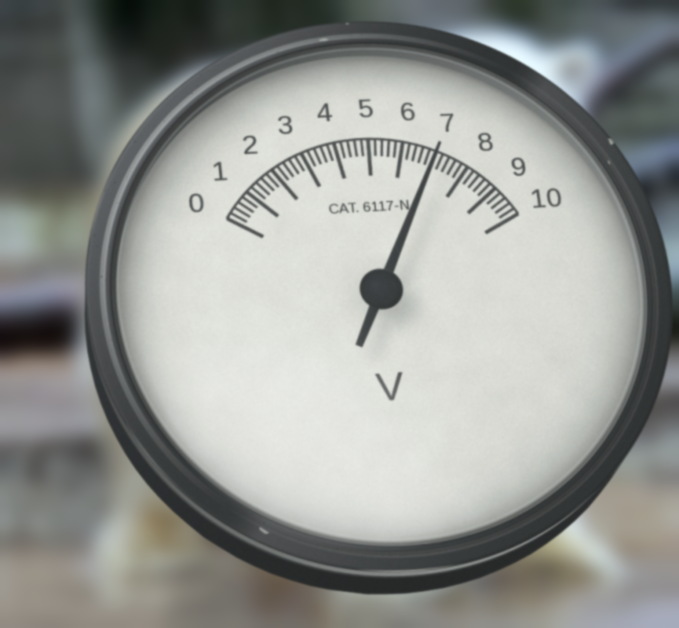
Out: 7
